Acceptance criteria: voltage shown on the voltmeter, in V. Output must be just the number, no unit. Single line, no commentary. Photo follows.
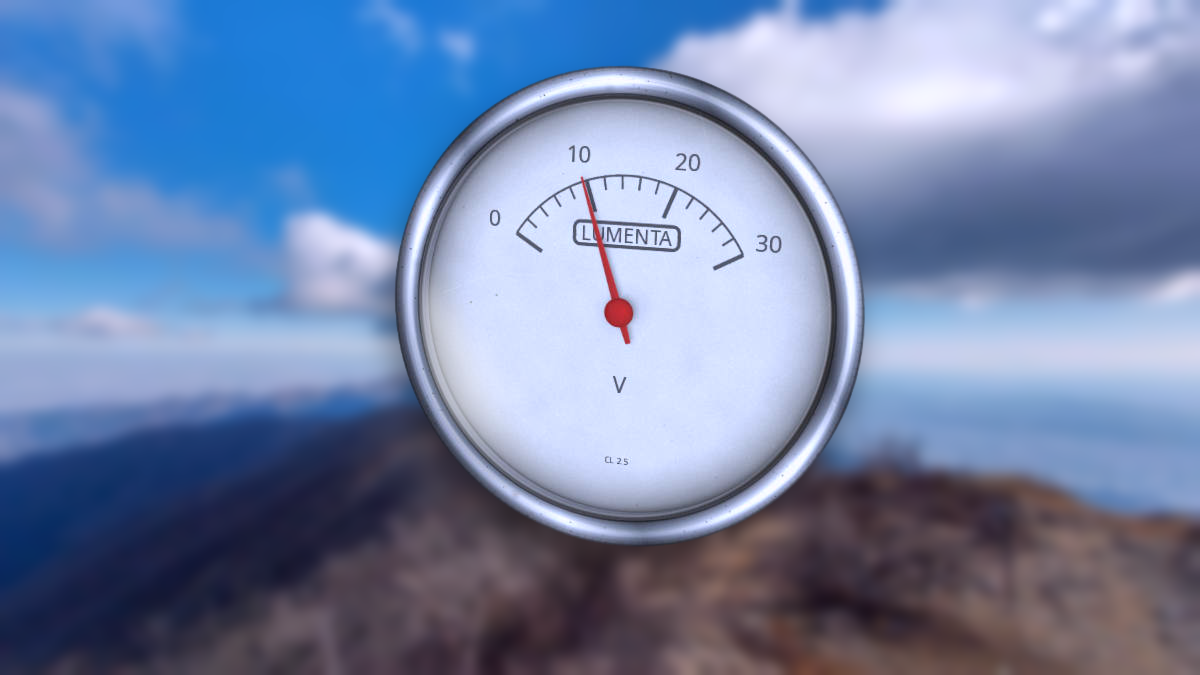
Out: 10
